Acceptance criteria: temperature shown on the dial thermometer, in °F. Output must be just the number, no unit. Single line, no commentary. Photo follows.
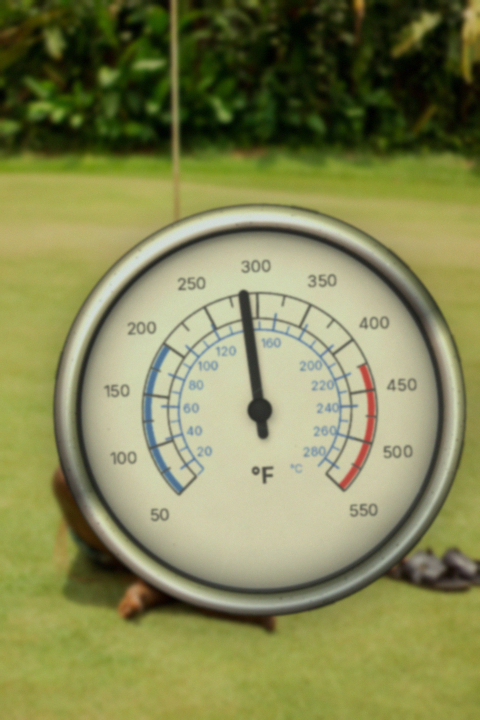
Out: 287.5
